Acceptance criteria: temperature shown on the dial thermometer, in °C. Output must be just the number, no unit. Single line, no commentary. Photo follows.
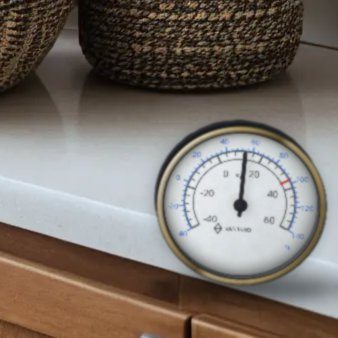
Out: 12
